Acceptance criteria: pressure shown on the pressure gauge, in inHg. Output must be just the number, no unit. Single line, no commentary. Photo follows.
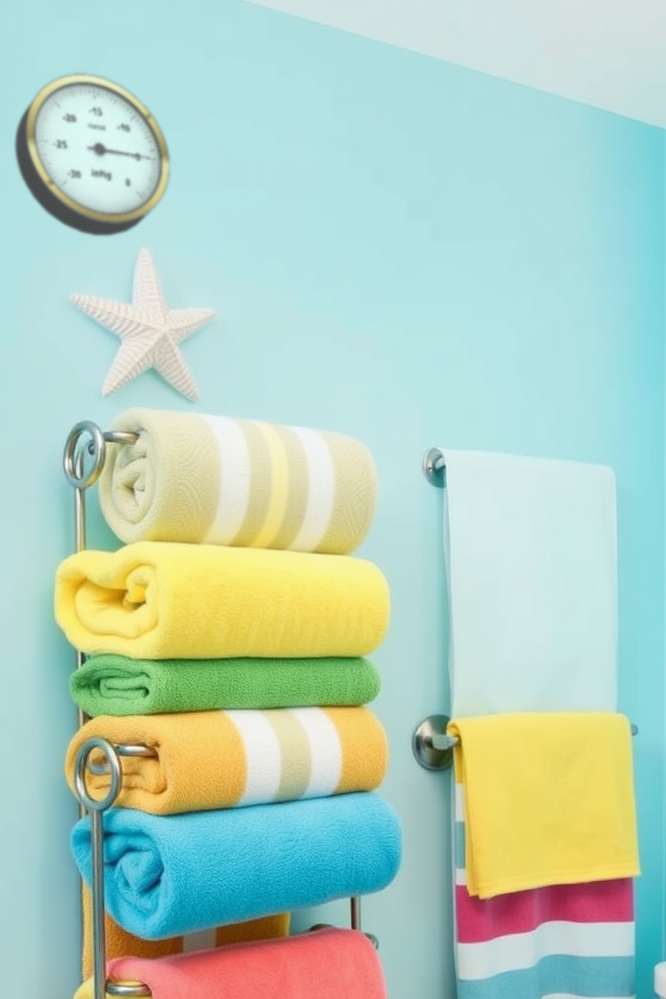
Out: -5
